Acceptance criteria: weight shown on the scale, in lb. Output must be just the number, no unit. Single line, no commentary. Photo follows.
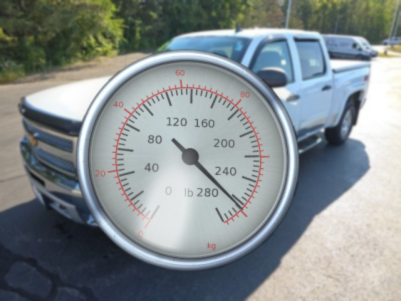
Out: 264
